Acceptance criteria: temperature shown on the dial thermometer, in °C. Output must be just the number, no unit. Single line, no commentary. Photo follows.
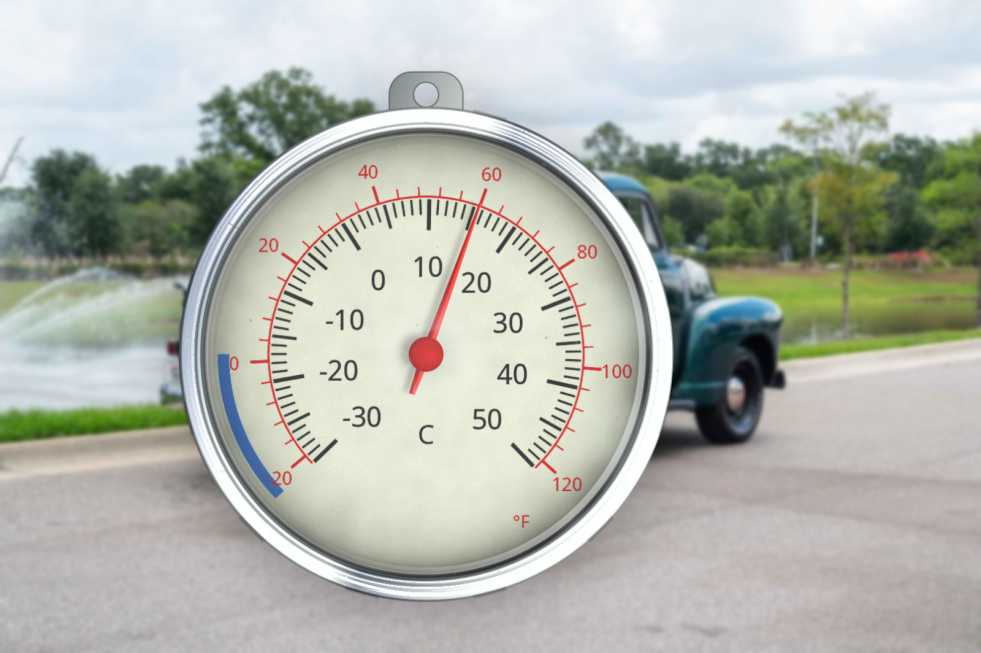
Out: 15.5
